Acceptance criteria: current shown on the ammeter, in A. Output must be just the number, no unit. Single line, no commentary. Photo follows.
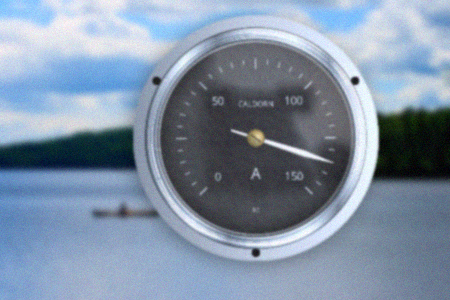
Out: 135
